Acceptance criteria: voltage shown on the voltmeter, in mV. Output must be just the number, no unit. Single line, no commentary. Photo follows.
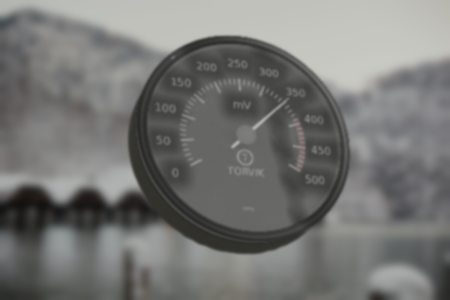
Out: 350
